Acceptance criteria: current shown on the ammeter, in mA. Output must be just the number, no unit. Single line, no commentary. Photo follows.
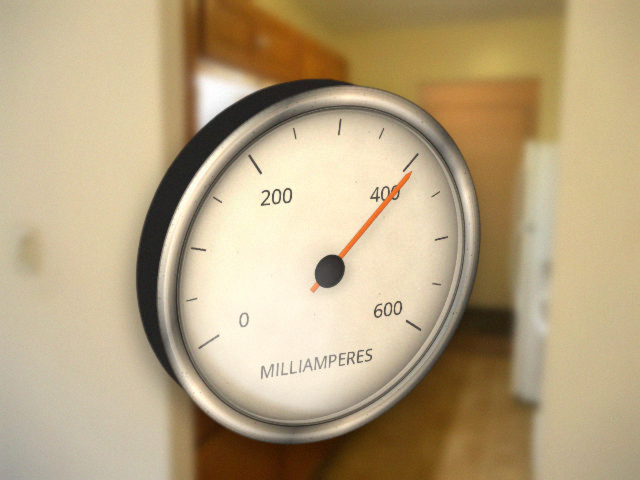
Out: 400
